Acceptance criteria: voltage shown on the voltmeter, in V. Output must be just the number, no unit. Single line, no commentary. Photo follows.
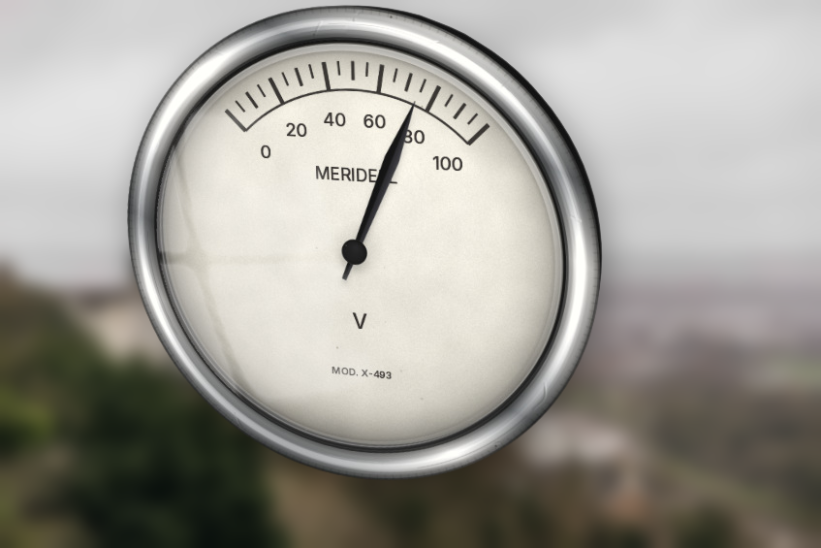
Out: 75
